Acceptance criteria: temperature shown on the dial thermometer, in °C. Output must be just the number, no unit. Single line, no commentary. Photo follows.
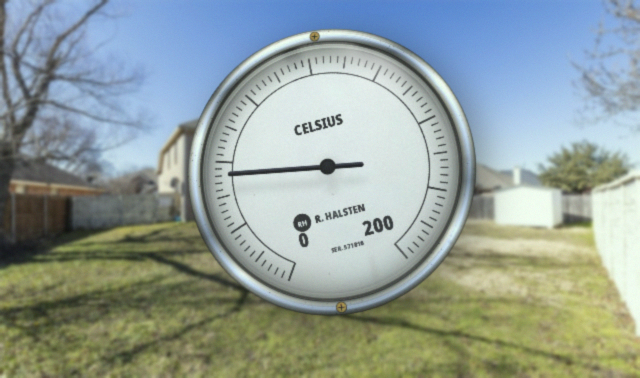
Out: 45
